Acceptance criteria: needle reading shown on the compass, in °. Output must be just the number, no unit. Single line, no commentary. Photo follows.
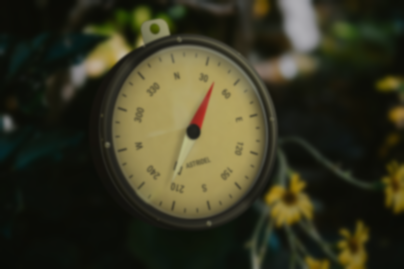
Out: 40
